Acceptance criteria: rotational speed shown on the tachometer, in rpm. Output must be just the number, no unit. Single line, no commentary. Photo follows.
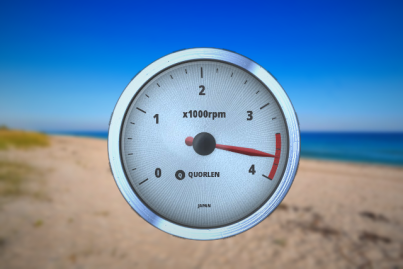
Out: 3700
